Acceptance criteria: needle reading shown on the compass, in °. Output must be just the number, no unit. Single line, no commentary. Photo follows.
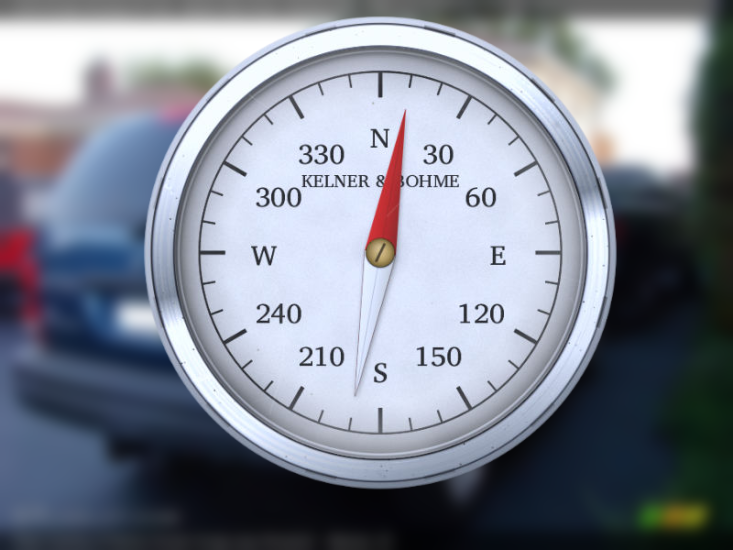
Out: 10
